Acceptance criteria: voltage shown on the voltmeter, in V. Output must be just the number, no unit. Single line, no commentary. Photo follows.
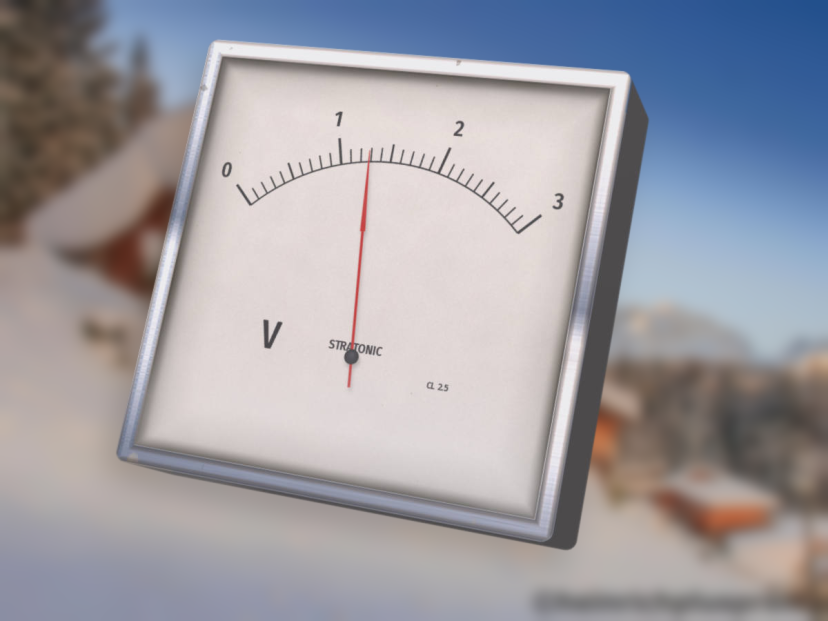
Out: 1.3
